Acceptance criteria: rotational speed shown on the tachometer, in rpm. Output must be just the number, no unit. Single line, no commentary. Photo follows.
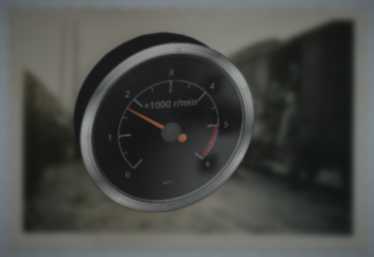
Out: 1750
